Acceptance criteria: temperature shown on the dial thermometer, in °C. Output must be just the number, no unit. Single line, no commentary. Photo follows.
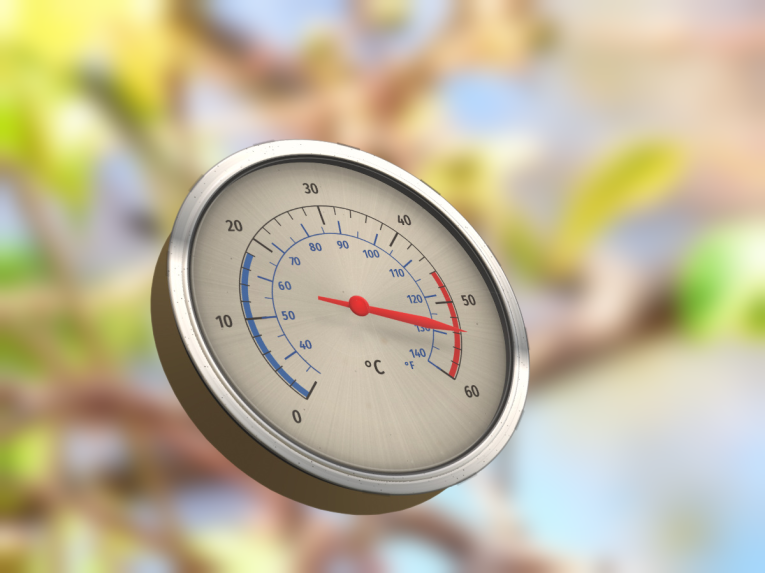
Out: 54
